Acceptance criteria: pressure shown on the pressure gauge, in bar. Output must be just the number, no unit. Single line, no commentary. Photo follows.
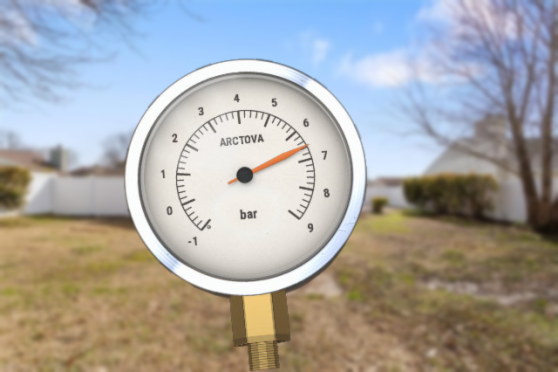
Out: 6.6
